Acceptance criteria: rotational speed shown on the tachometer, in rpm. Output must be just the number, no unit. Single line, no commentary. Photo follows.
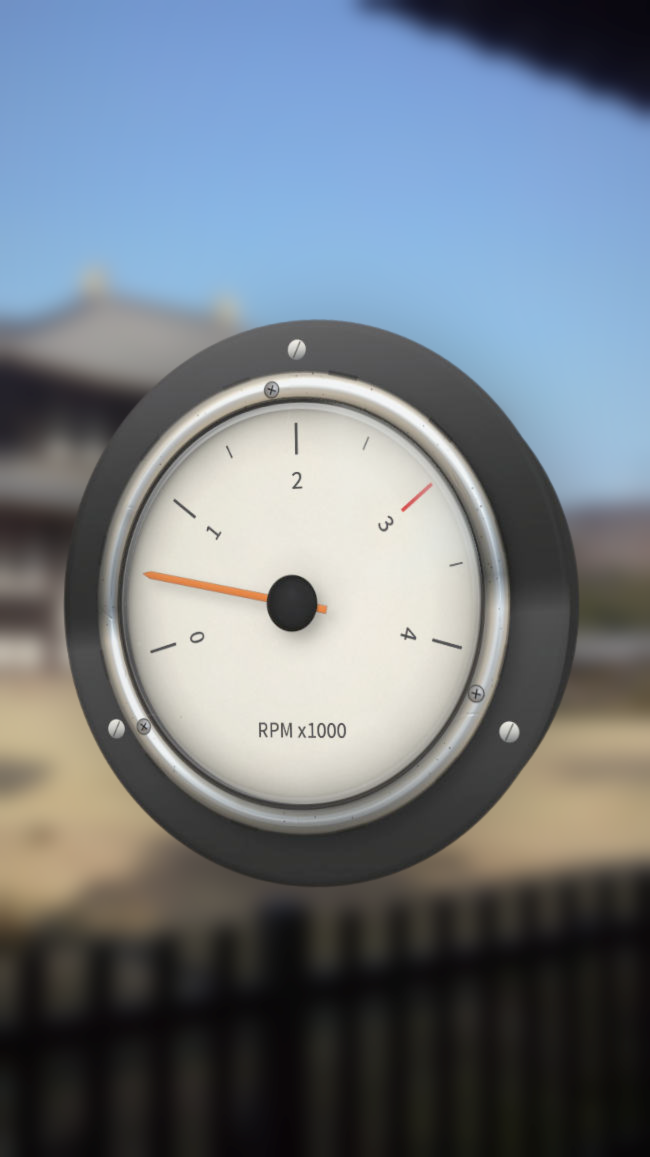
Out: 500
